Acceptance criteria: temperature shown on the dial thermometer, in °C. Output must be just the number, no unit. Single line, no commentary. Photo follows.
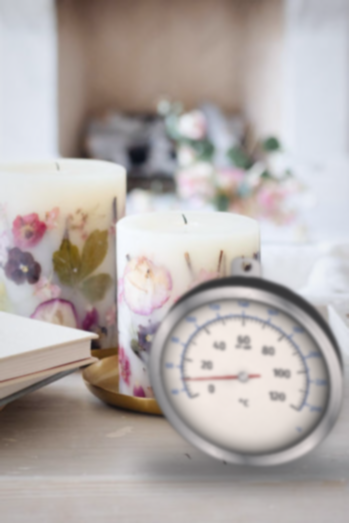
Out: 10
